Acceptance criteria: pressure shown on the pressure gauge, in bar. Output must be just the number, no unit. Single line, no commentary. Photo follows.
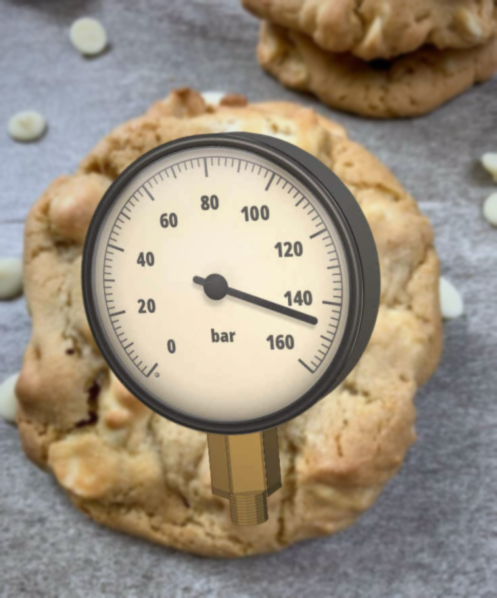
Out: 146
